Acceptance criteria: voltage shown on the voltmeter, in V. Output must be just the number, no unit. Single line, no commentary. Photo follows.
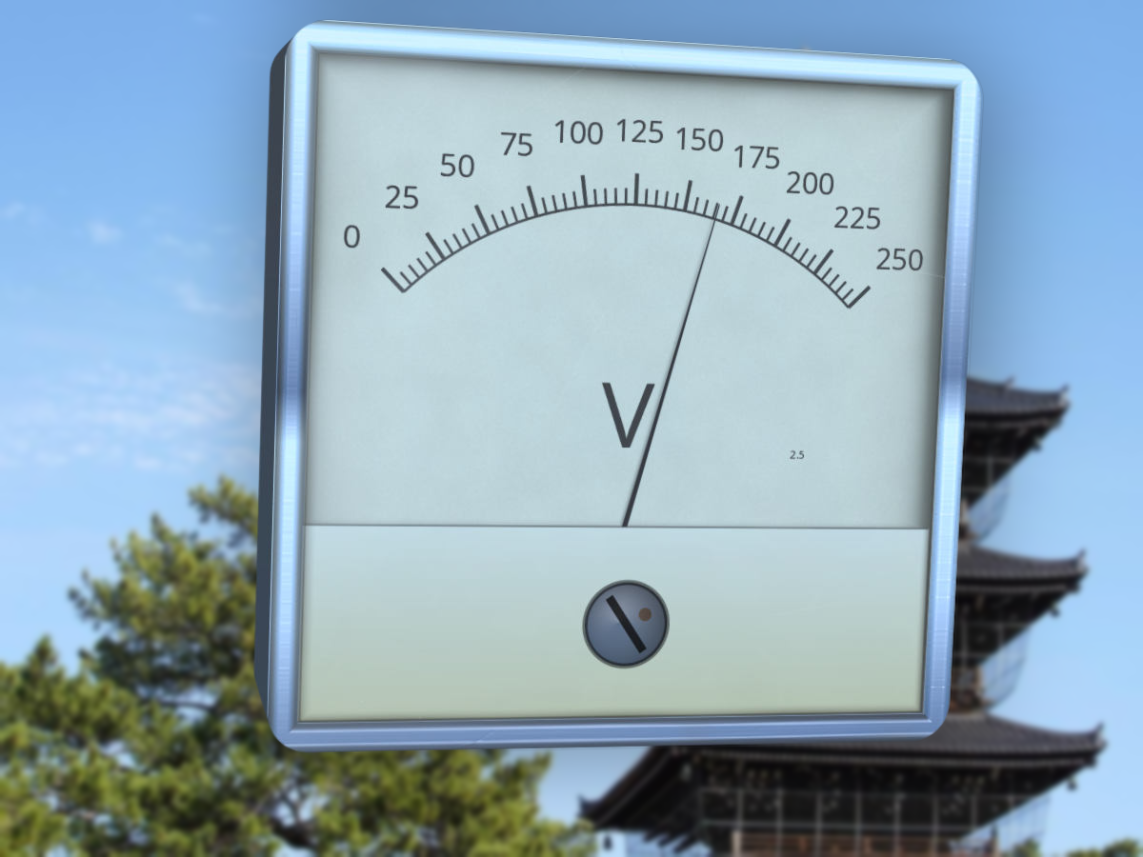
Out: 165
